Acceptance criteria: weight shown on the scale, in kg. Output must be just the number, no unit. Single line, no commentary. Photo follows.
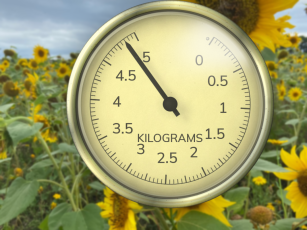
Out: 4.85
